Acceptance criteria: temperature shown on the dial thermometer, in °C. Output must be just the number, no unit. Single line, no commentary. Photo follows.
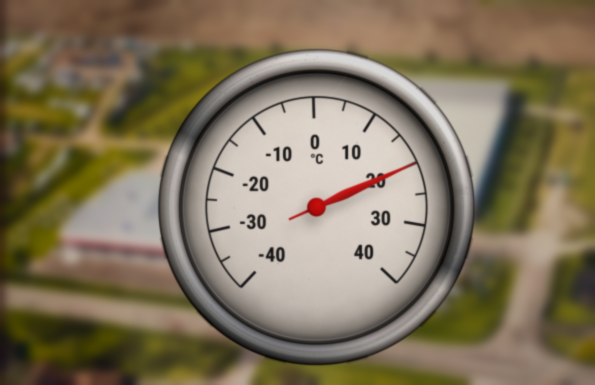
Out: 20
